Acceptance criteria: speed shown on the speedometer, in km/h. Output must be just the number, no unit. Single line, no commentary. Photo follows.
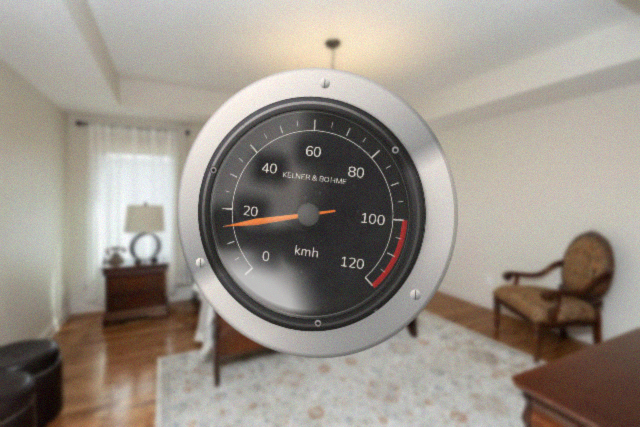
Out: 15
